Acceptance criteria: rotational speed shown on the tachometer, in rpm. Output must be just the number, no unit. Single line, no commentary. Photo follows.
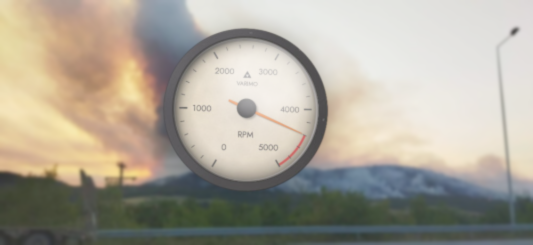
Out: 4400
